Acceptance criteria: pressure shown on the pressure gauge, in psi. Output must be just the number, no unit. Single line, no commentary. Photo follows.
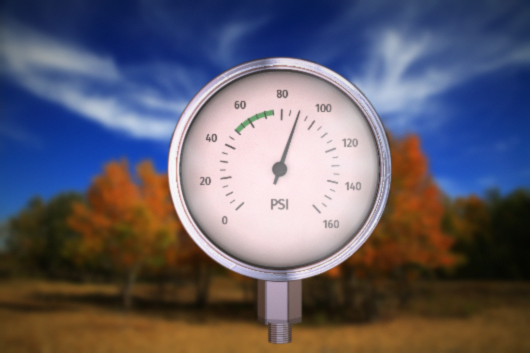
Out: 90
